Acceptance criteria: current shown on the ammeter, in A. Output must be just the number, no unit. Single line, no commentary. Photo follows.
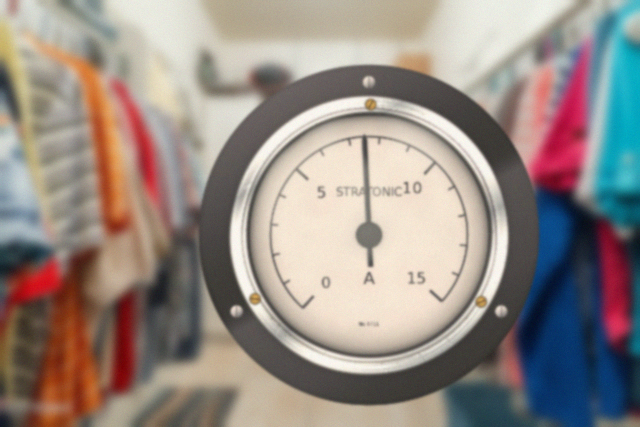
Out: 7.5
